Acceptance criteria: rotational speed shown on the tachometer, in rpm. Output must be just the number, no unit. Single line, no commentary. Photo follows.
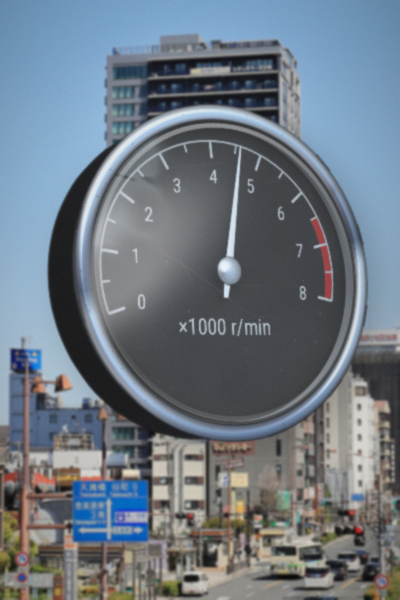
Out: 4500
